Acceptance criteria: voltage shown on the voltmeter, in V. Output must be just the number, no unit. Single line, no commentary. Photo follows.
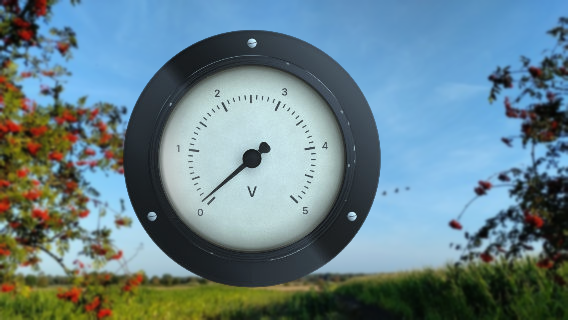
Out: 0.1
